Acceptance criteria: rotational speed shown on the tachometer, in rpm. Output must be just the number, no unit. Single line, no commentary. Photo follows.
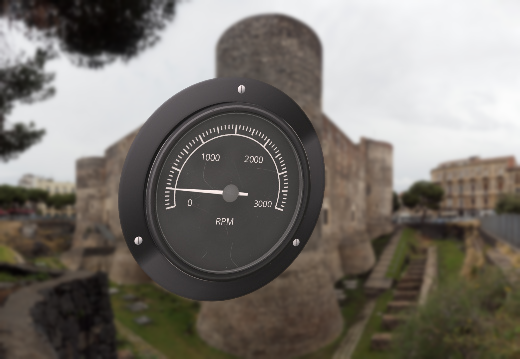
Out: 250
